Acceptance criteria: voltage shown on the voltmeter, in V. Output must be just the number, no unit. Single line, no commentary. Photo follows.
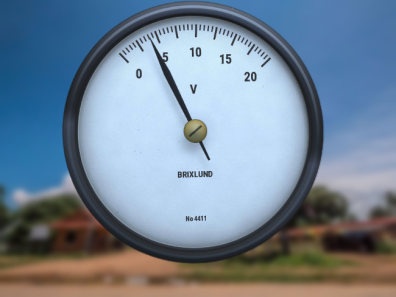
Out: 4
